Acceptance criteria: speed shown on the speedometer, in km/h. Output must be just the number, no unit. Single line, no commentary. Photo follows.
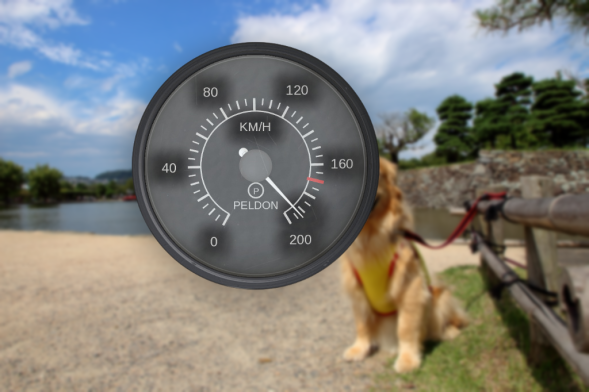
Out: 192.5
